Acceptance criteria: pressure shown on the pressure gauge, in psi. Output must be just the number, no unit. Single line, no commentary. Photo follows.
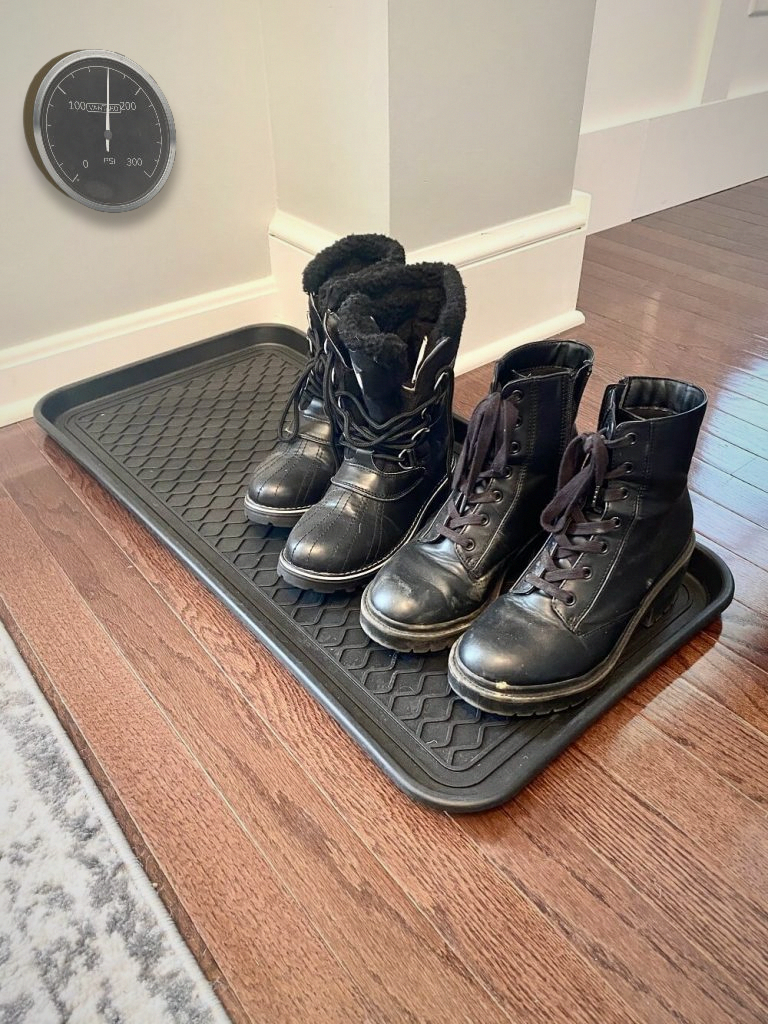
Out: 160
